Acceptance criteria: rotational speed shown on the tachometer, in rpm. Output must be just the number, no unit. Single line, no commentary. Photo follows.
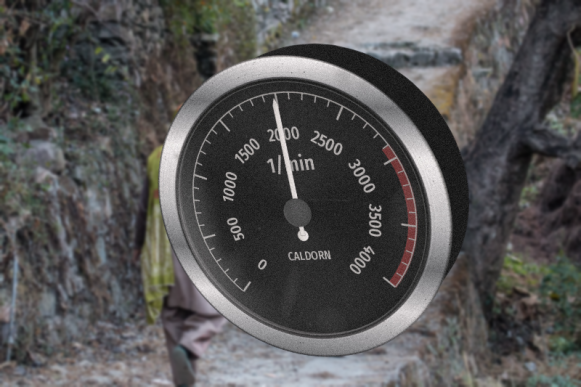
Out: 2000
